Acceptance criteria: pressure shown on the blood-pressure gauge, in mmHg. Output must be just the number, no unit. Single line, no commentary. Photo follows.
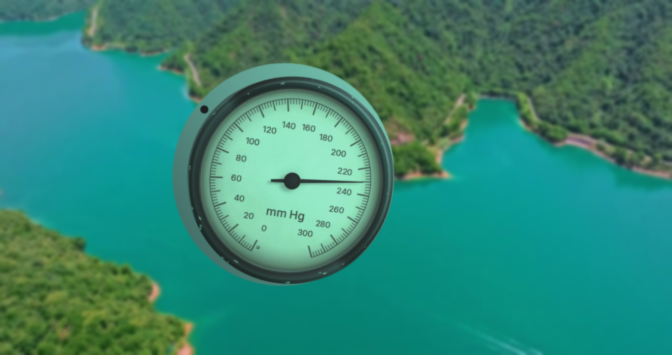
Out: 230
